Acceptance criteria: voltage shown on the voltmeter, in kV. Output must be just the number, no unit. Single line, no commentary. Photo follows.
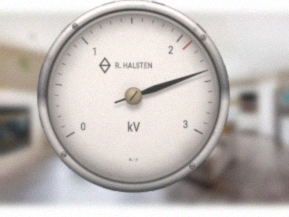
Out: 2.4
